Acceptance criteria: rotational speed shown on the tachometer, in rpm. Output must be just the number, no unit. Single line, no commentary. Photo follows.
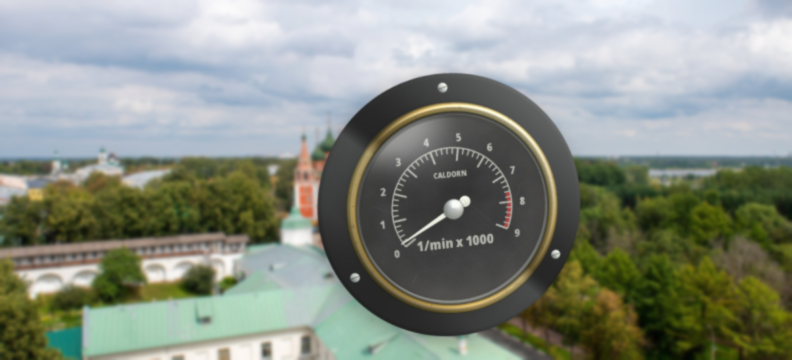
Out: 200
